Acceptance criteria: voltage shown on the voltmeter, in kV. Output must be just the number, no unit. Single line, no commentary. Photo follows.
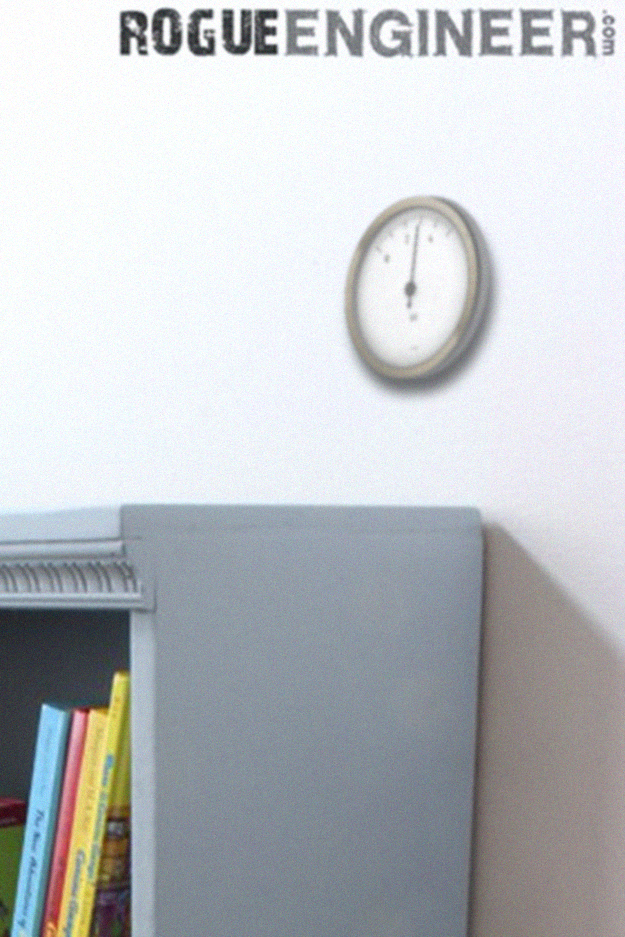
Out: 3
